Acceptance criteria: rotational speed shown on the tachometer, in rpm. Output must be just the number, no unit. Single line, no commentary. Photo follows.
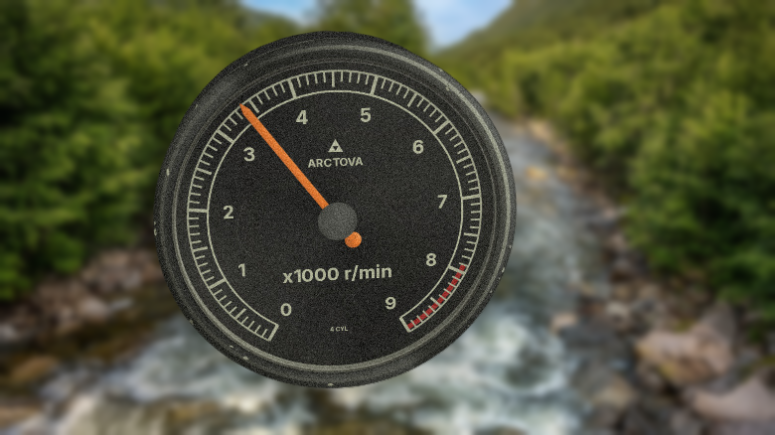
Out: 3400
